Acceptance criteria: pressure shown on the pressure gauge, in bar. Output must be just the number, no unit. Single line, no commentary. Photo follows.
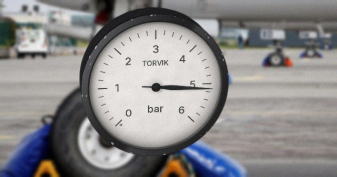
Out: 5.1
